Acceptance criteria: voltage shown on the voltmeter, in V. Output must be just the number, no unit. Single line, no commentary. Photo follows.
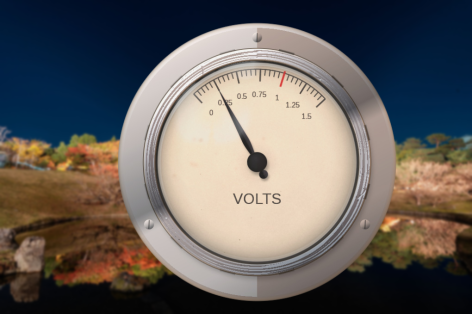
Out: 0.25
